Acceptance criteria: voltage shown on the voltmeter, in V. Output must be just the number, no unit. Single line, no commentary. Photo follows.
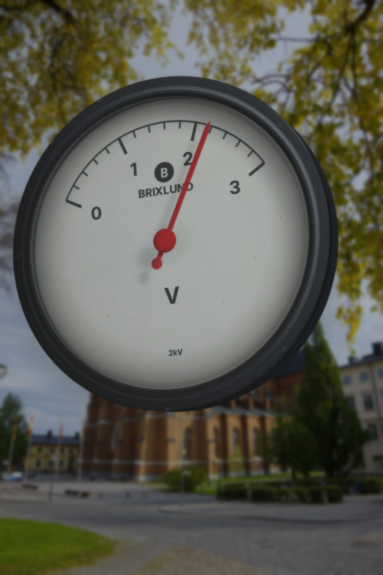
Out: 2.2
